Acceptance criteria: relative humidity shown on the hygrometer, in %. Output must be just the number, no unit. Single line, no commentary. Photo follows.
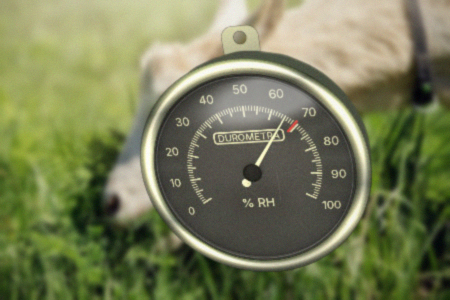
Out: 65
